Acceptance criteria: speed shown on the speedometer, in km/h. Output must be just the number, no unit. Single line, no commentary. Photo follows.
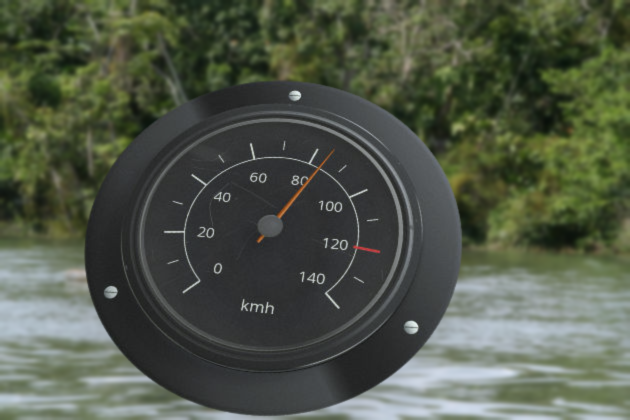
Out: 85
